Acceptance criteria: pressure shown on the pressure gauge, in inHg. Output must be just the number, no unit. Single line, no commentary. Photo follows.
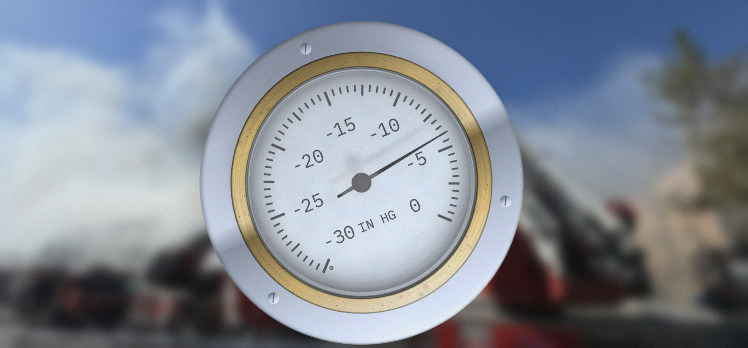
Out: -6
